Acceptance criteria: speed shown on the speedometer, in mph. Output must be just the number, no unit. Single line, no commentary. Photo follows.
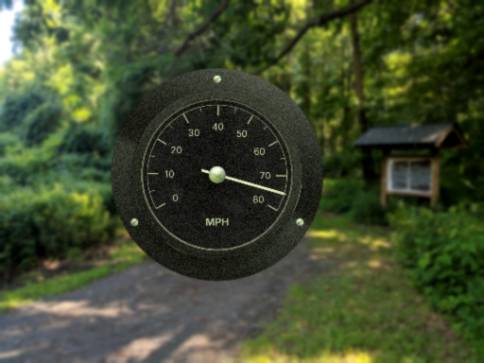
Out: 75
